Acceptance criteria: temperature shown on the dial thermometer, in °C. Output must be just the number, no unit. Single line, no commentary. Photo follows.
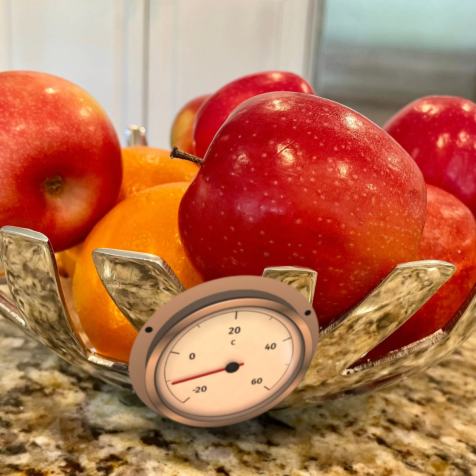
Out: -10
